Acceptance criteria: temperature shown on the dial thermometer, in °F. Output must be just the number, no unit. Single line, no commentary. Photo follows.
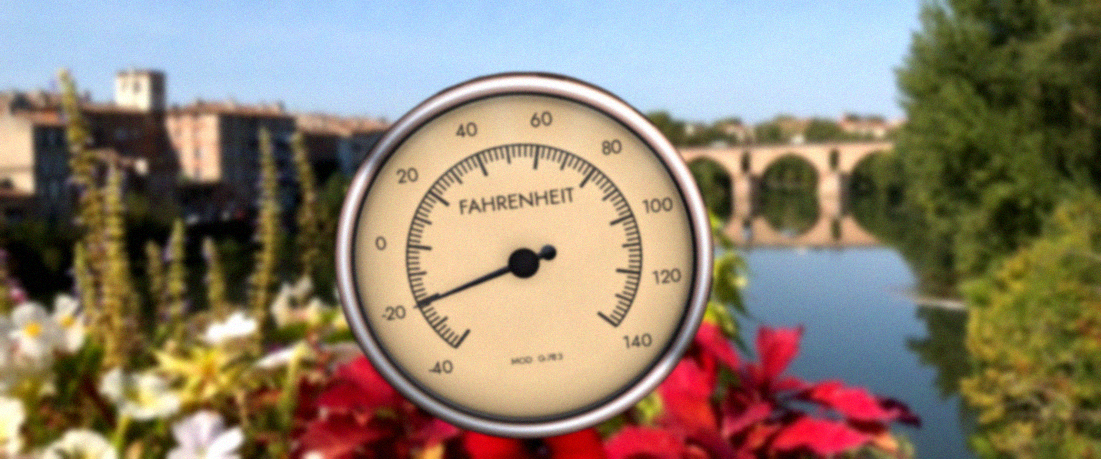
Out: -20
